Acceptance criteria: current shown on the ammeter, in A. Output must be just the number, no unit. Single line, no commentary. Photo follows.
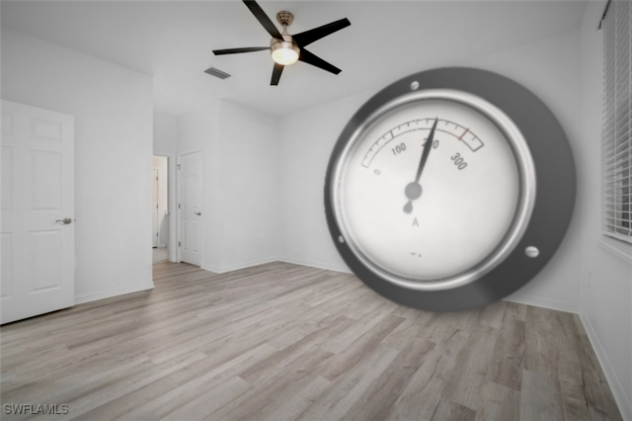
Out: 200
